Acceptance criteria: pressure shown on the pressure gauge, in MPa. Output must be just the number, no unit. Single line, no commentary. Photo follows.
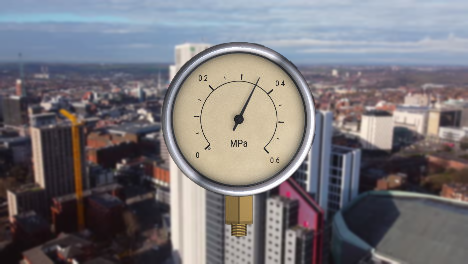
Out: 0.35
